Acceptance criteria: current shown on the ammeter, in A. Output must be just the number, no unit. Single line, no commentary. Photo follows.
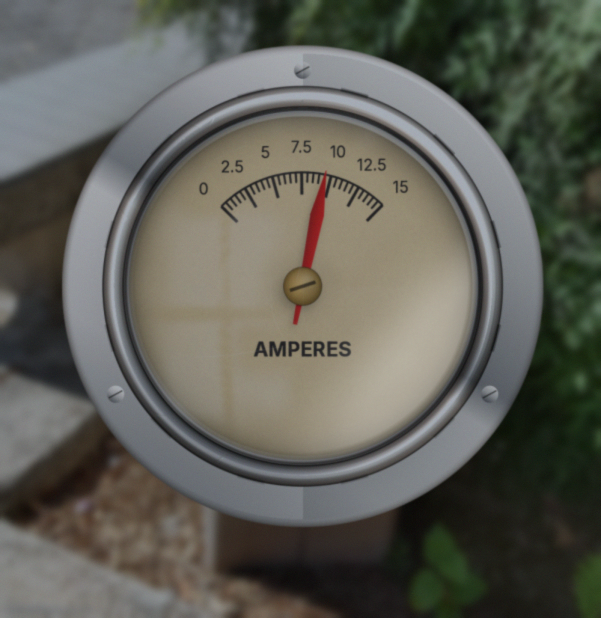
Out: 9.5
